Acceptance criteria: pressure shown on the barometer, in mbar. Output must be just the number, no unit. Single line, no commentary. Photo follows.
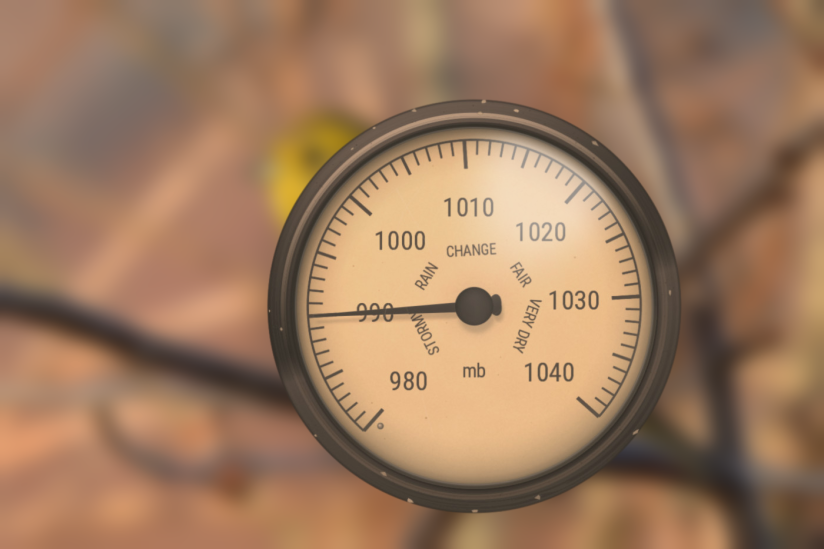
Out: 990
